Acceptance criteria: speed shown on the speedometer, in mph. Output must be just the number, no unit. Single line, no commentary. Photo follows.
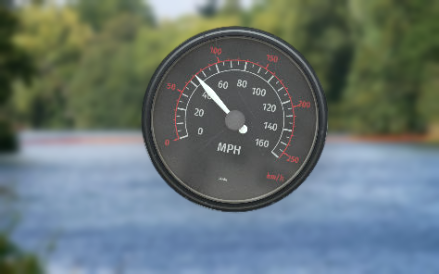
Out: 45
